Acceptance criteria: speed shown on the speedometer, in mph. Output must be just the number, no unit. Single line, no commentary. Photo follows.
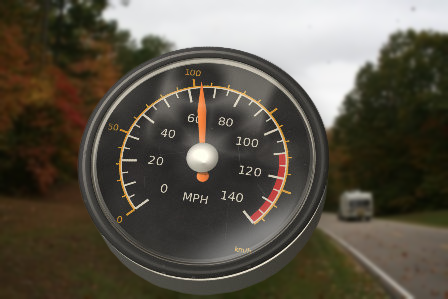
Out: 65
